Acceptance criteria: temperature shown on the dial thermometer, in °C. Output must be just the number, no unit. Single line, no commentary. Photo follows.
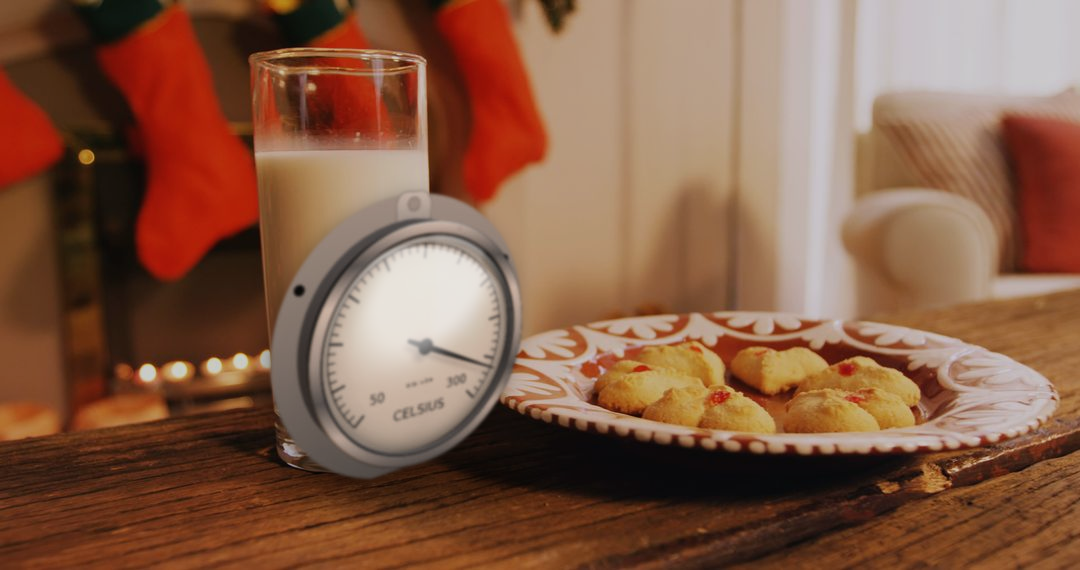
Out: 280
